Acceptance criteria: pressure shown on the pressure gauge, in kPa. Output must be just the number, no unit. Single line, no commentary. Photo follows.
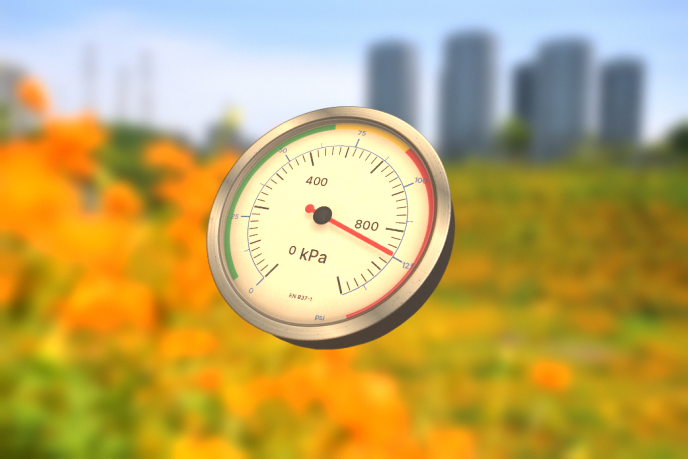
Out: 860
